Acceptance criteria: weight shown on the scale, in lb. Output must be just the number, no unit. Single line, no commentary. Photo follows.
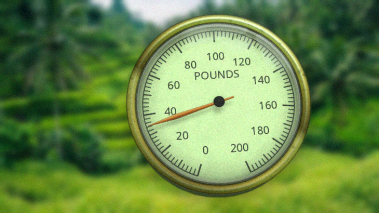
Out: 34
